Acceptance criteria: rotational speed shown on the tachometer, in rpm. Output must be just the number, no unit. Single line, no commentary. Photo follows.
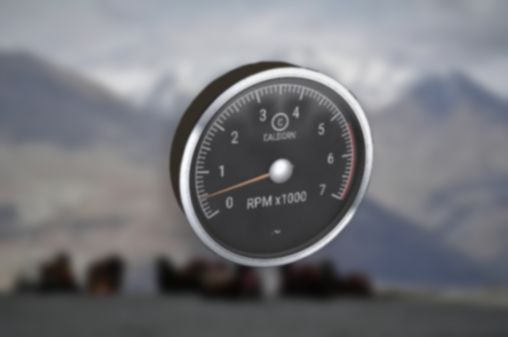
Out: 500
